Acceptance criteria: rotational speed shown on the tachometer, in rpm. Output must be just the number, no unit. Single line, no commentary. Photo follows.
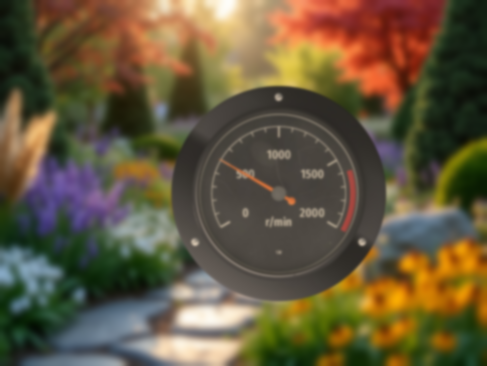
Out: 500
